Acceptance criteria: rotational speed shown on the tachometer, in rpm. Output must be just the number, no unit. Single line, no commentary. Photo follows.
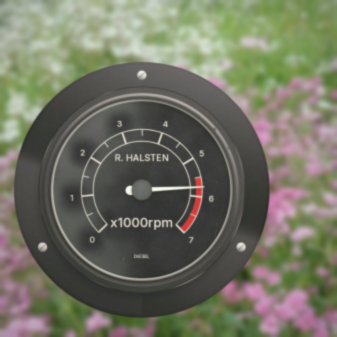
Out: 5750
